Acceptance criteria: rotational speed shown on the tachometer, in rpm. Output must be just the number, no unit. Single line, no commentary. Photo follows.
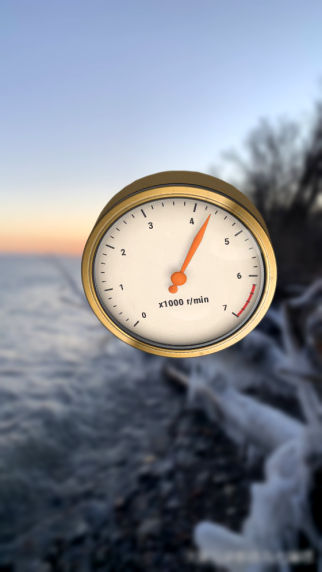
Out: 4300
